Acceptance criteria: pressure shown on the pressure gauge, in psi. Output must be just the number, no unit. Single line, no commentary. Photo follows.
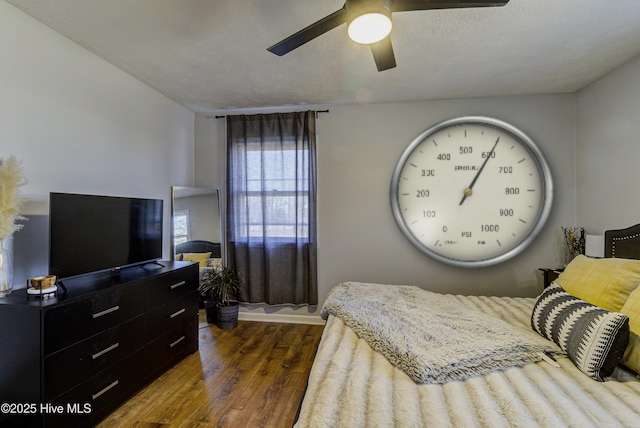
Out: 600
